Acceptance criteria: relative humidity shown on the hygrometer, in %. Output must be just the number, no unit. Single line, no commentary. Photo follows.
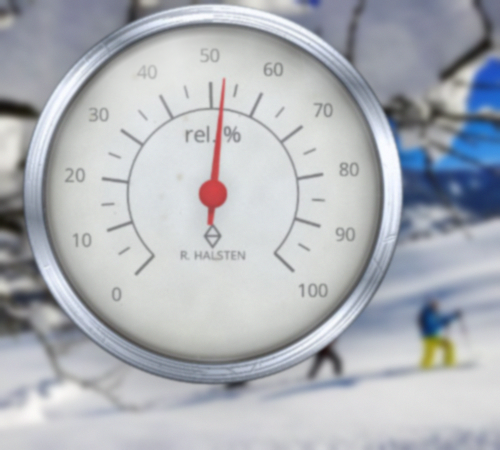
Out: 52.5
